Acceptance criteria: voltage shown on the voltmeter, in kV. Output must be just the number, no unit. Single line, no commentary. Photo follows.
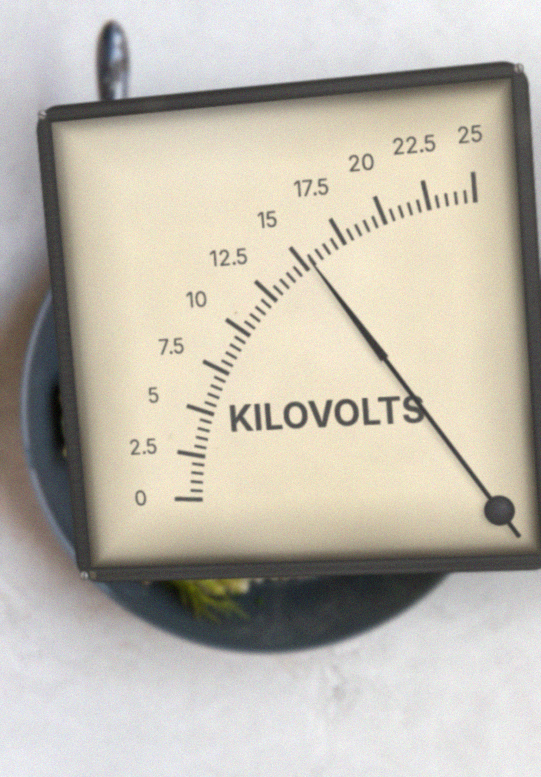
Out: 15.5
